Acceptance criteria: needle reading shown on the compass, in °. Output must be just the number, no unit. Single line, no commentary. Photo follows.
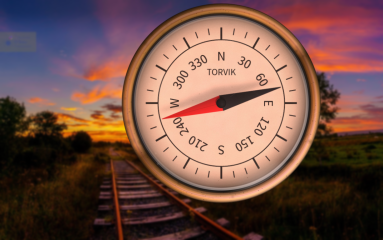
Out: 255
